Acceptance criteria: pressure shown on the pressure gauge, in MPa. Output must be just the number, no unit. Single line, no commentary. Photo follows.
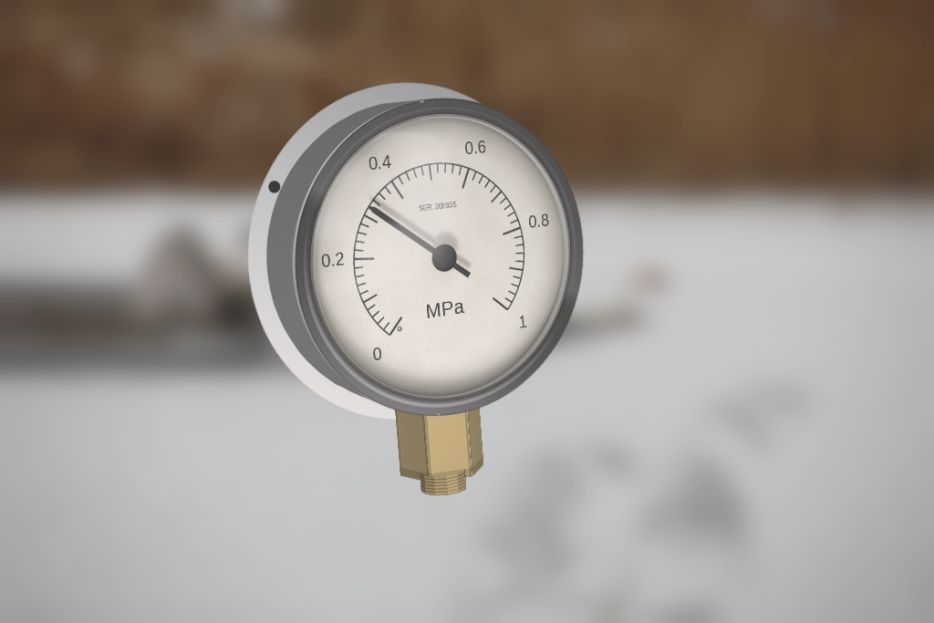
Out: 0.32
